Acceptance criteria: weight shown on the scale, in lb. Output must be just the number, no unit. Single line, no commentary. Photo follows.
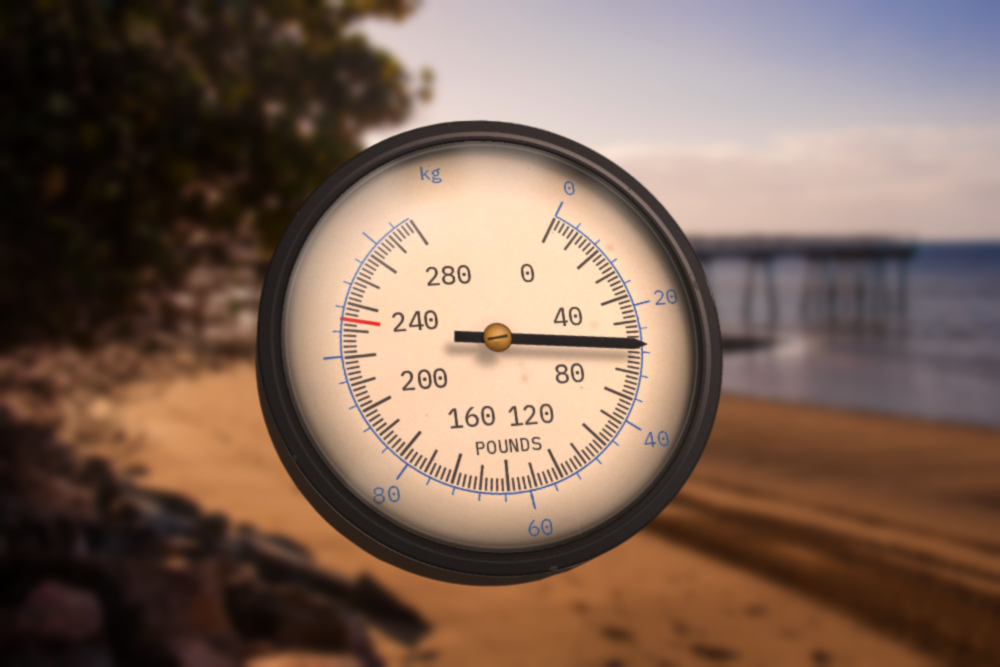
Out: 60
